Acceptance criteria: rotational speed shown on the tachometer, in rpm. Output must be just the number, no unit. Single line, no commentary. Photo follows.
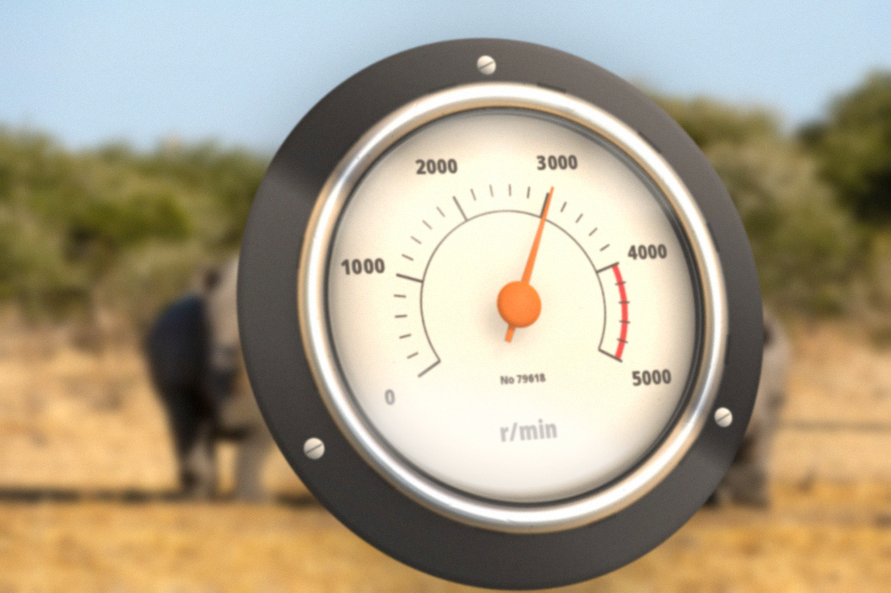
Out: 3000
